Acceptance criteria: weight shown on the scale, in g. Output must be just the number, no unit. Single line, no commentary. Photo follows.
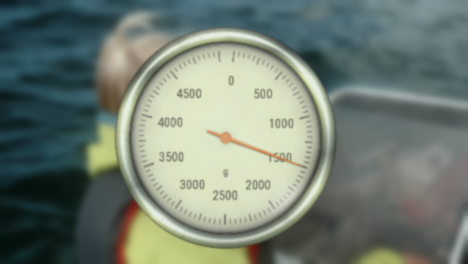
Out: 1500
